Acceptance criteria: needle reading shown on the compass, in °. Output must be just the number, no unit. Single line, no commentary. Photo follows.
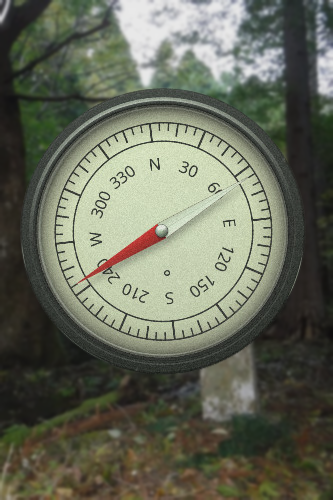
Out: 245
